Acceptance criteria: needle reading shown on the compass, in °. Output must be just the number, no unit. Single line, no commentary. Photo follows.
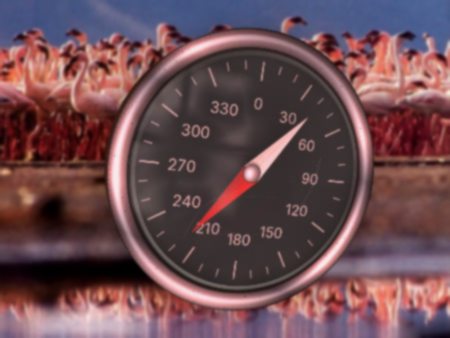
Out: 220
